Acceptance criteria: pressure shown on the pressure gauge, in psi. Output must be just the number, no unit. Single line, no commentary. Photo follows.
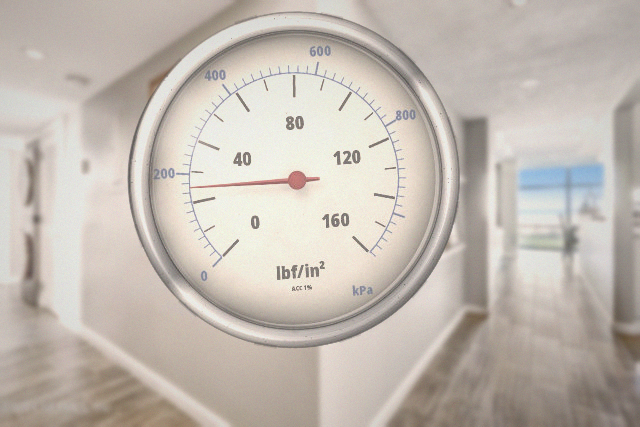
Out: 25
